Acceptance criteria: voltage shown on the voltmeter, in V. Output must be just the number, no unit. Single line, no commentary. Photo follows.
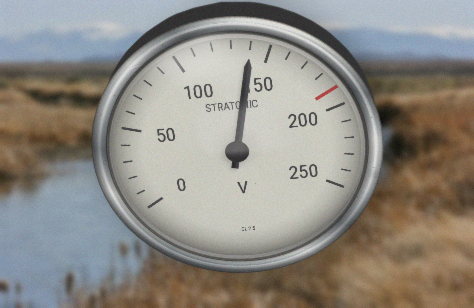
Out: 140
